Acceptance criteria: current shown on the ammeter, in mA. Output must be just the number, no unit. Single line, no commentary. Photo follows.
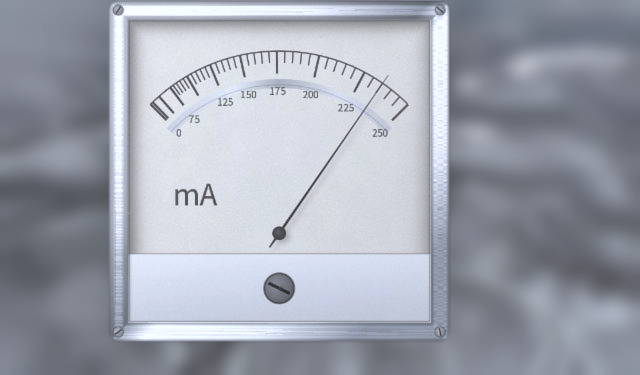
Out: 235
